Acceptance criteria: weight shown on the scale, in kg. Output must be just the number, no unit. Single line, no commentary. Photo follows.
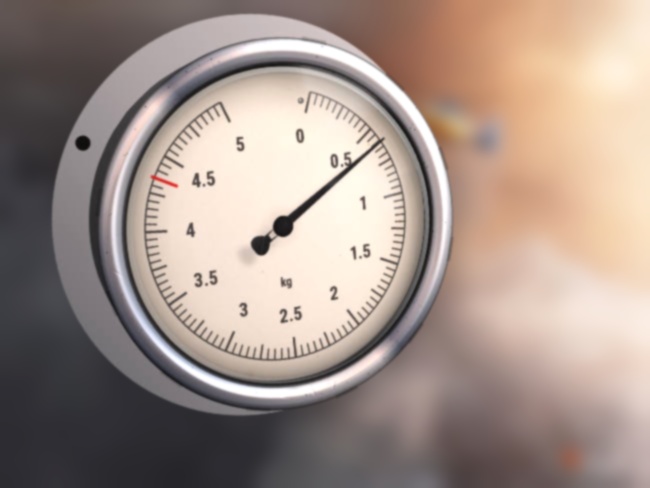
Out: 0.6
